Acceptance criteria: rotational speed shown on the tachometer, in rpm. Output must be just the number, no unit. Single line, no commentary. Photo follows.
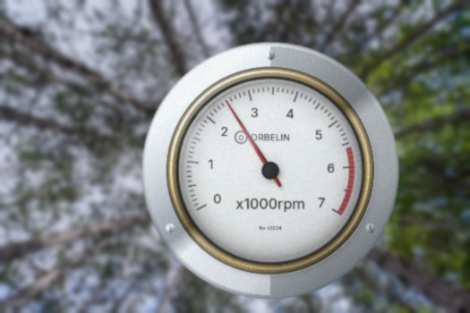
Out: 2500
